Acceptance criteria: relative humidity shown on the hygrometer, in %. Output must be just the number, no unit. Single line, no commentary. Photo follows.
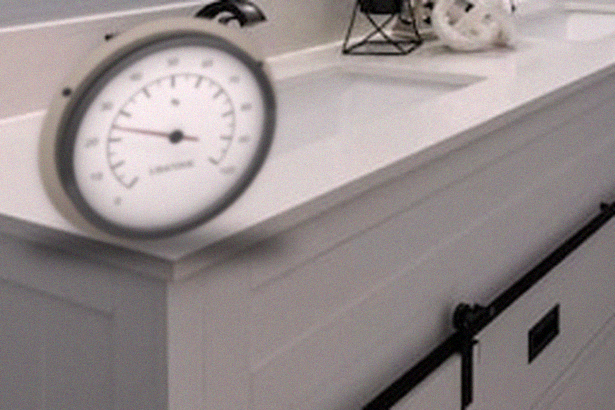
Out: 25
